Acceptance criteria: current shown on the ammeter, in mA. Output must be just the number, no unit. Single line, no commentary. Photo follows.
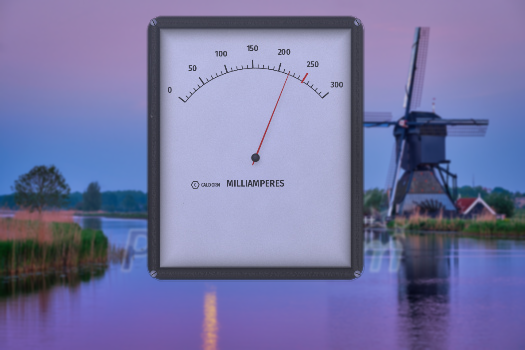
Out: 220
